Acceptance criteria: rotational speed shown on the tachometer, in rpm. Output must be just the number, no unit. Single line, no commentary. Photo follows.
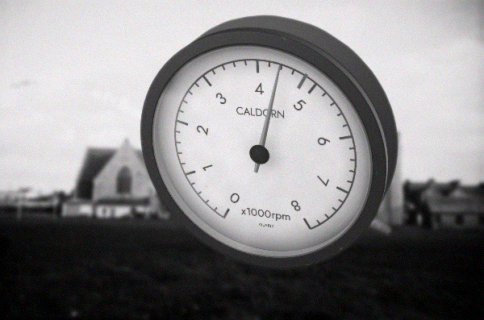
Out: 4400
